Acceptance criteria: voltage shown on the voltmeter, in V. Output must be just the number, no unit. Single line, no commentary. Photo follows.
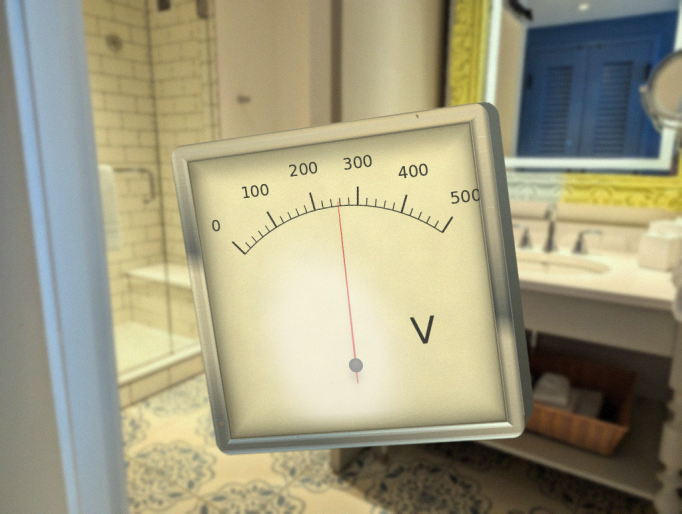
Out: 260
